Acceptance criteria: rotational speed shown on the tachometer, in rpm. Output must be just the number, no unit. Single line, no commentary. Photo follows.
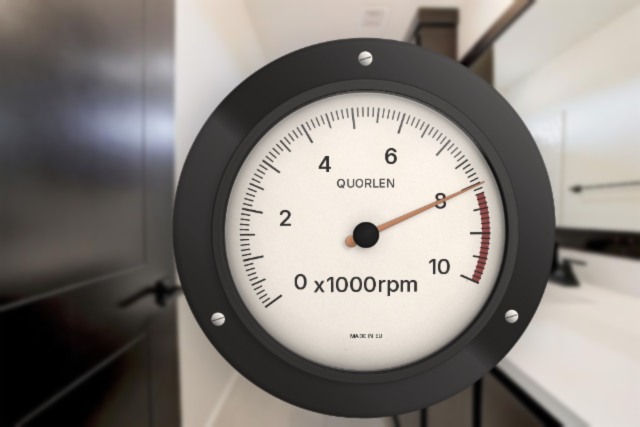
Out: 8000
